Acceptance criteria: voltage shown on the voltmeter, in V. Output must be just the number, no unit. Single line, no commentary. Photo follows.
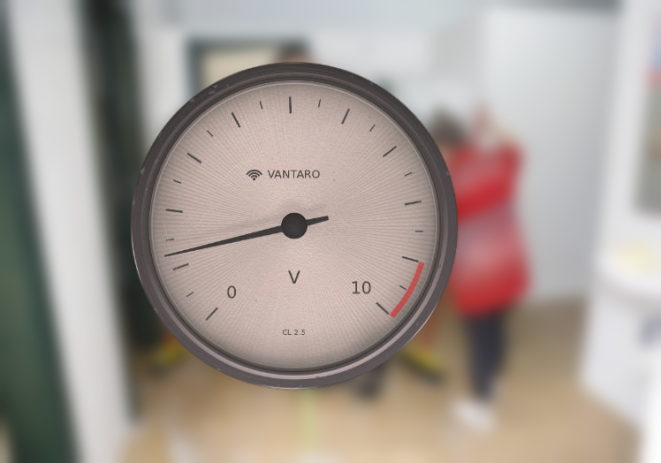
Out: 1.25
